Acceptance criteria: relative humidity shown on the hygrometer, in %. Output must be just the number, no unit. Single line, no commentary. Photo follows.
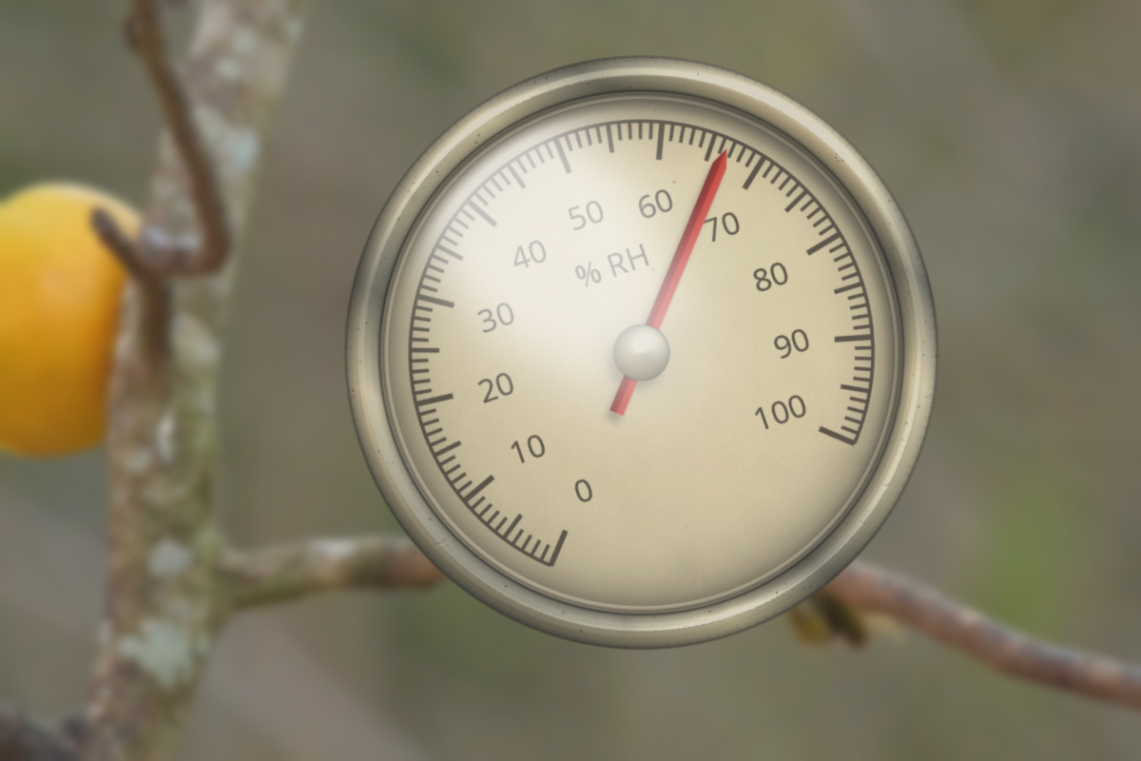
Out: 66.5
